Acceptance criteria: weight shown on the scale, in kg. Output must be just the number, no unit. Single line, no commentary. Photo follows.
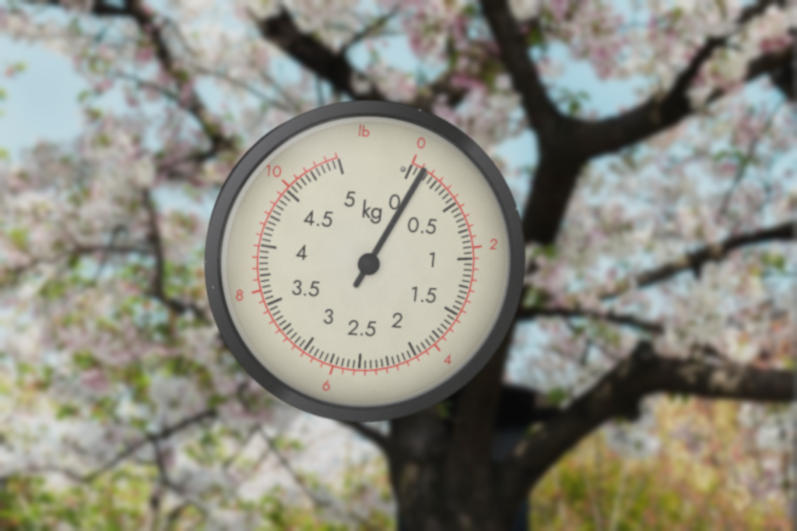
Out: 0.1
